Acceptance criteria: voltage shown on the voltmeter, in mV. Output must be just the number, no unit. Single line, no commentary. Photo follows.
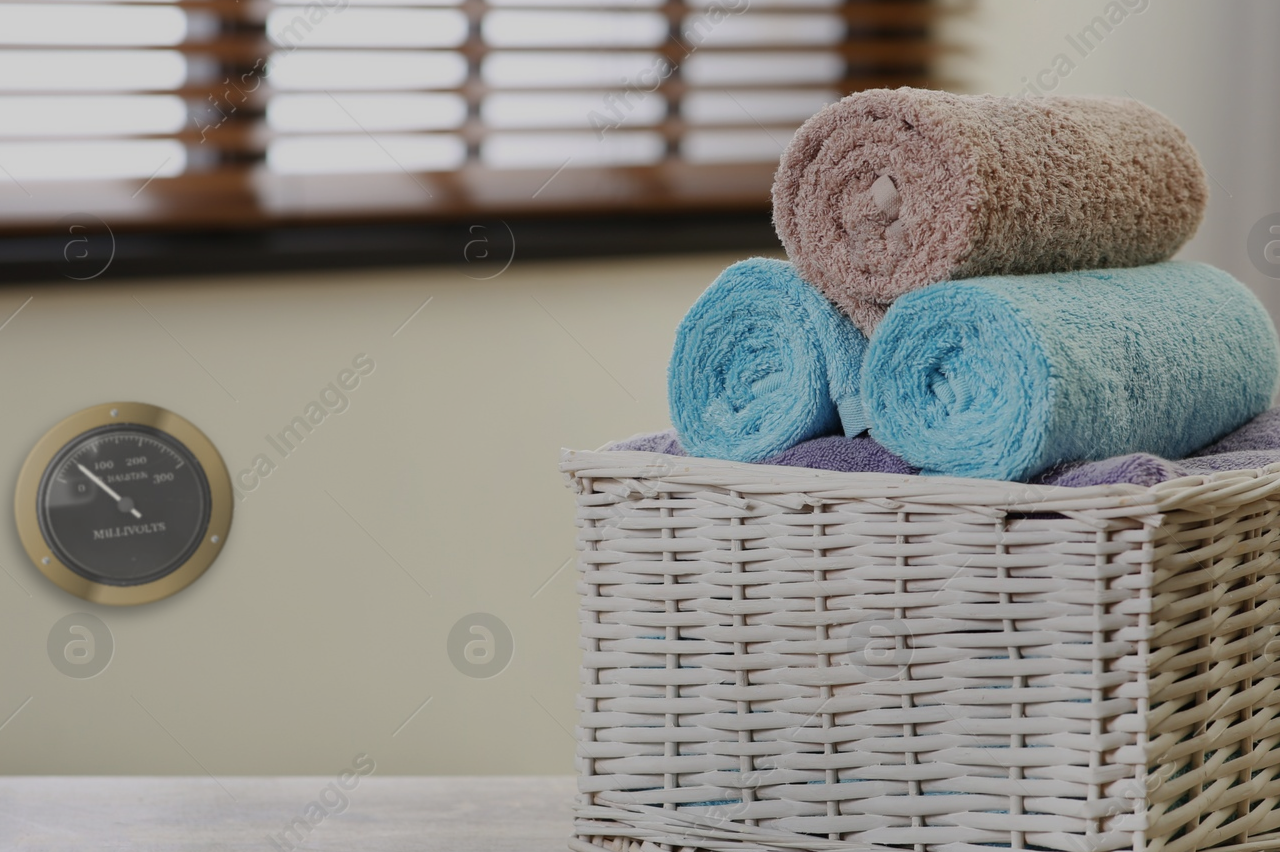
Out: 50
